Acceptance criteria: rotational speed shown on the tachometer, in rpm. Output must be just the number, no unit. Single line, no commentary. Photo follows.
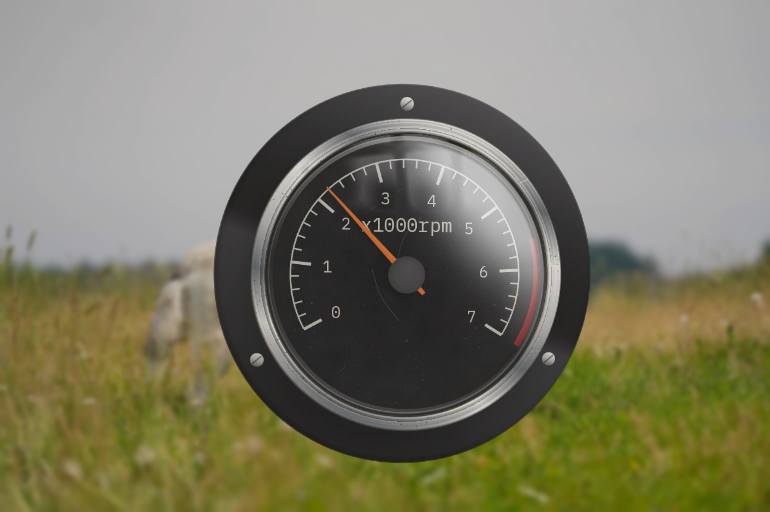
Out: 2200
